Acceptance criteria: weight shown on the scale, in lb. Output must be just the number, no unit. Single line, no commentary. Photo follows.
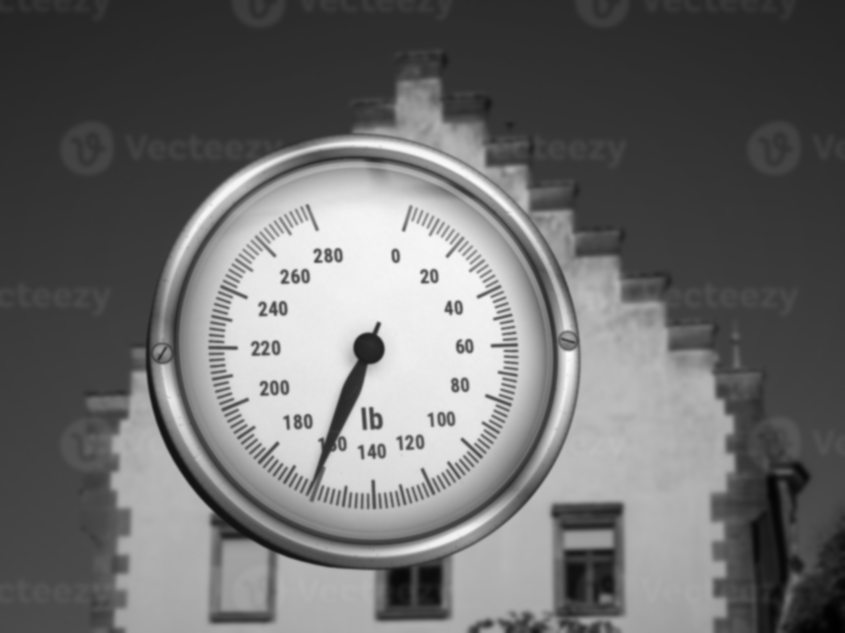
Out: 162
